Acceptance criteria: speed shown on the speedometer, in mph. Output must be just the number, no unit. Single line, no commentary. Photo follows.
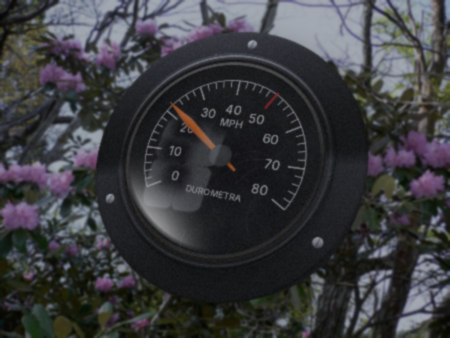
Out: 22
